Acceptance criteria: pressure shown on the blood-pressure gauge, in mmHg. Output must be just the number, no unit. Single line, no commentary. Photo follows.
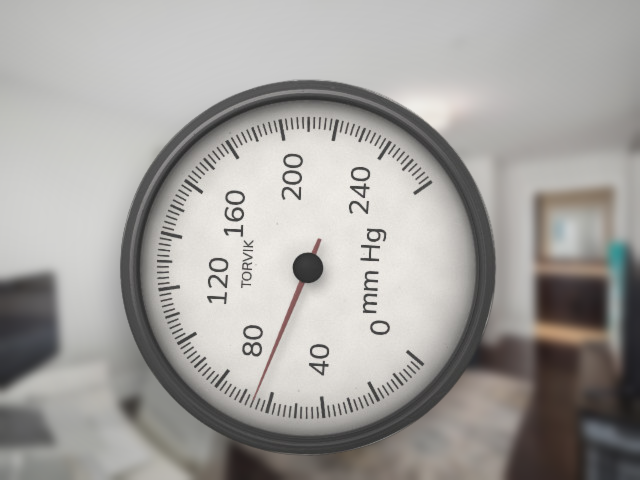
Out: 66
